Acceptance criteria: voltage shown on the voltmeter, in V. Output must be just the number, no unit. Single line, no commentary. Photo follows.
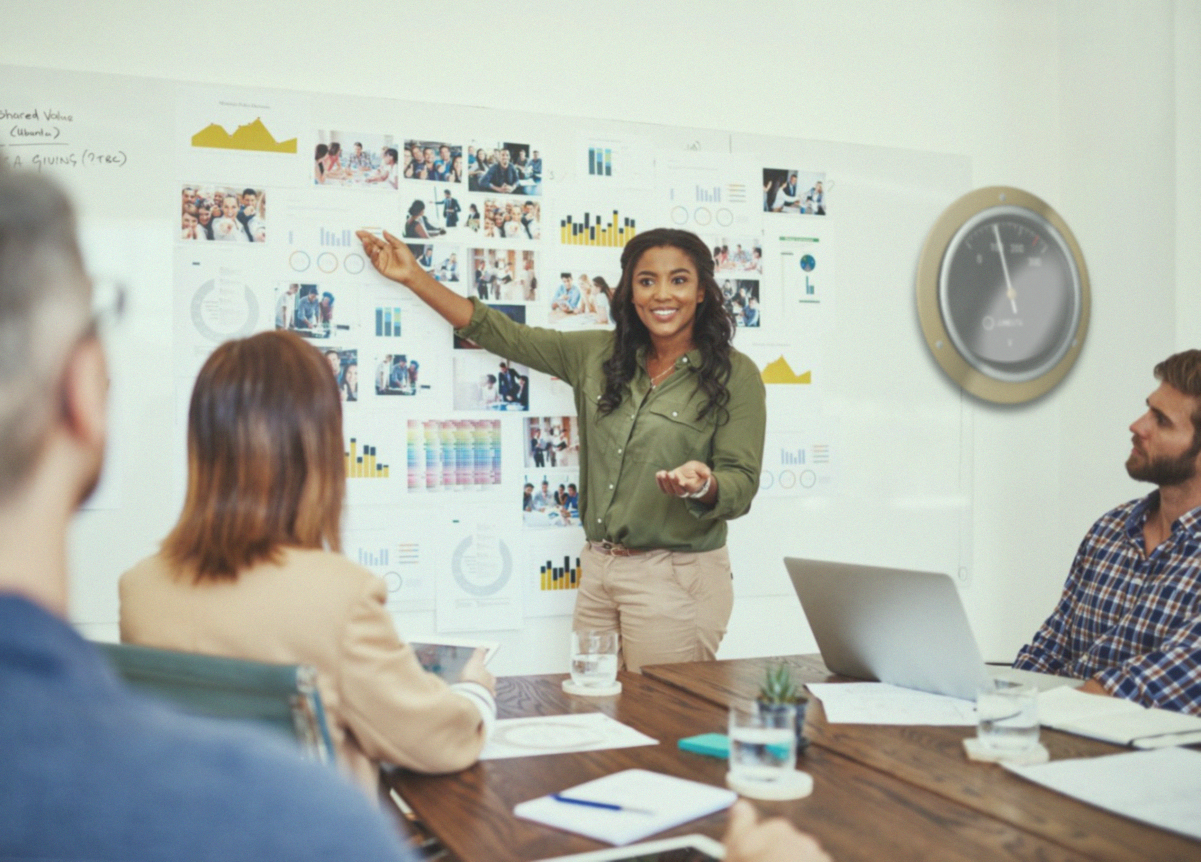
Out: 100
